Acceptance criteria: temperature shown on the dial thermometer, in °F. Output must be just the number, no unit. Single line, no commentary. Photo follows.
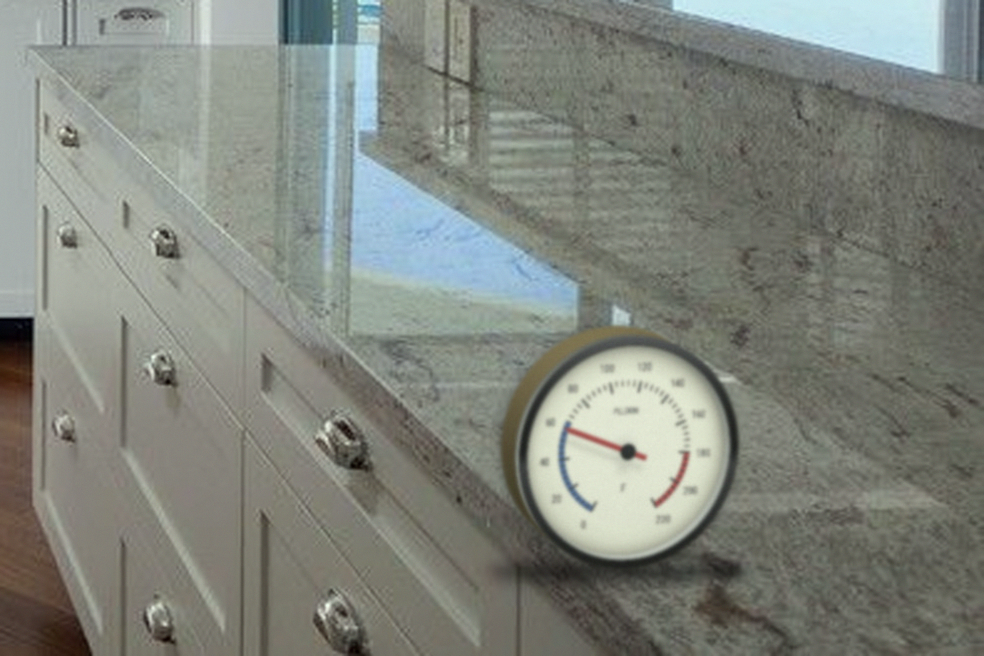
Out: 60
